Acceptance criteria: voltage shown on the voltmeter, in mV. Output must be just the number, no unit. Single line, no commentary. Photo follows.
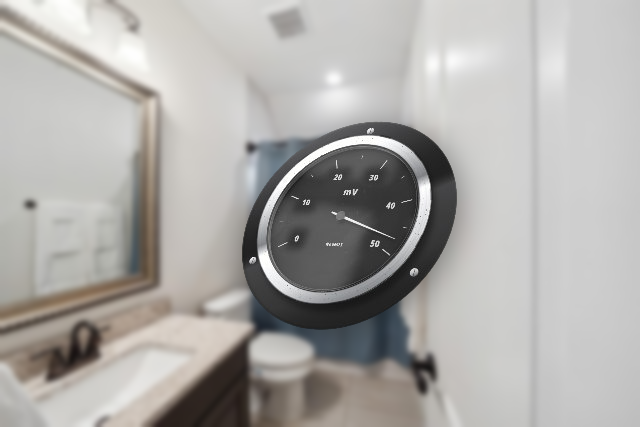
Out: 47.5
